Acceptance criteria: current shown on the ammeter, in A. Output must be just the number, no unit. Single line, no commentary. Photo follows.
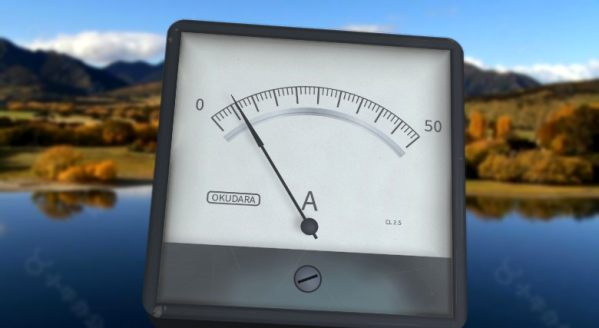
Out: 6
